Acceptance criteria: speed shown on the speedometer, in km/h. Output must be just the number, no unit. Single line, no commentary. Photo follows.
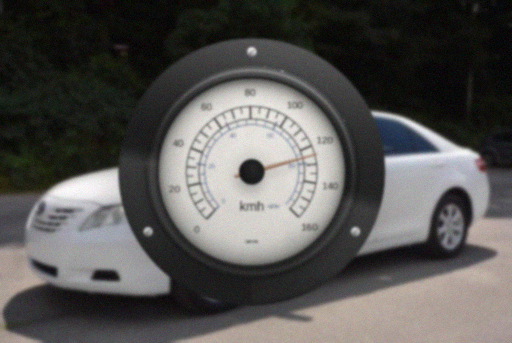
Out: 125
